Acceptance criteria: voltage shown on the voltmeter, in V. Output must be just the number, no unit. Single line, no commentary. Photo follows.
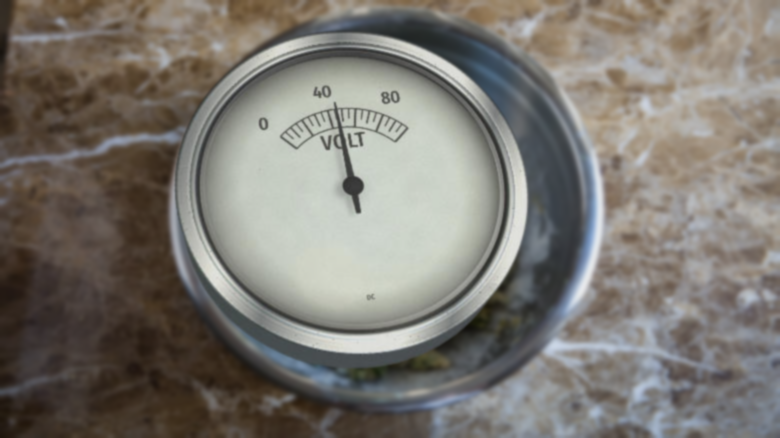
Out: 45
